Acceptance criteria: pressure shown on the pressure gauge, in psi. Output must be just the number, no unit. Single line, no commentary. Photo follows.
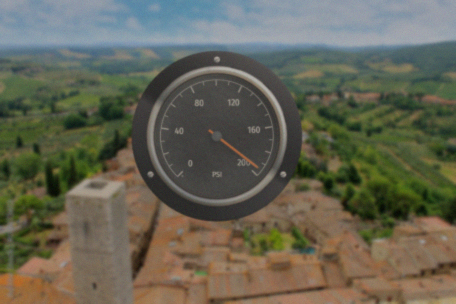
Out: 195
